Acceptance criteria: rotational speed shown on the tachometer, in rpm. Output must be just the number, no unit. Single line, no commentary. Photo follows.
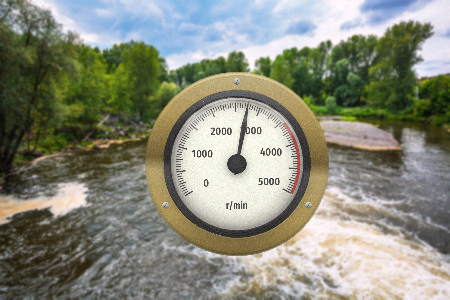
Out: 2750
